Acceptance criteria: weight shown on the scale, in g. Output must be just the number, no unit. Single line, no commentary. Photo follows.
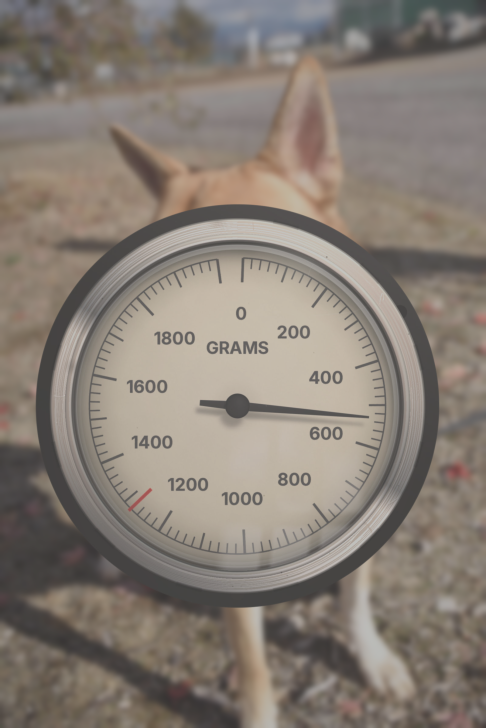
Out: 530
